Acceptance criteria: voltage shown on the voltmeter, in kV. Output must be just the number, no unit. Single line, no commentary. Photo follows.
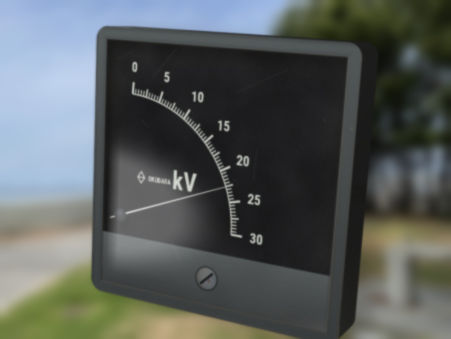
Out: 22.5
